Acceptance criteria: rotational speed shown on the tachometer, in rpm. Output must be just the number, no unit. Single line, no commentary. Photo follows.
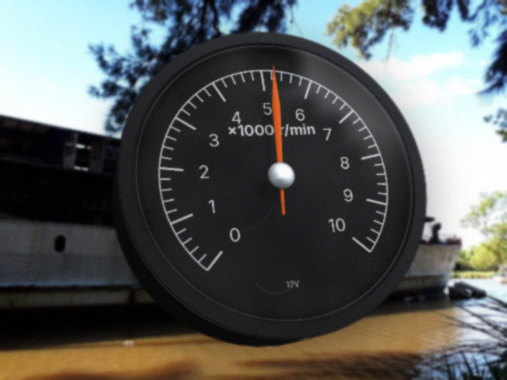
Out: 5200
